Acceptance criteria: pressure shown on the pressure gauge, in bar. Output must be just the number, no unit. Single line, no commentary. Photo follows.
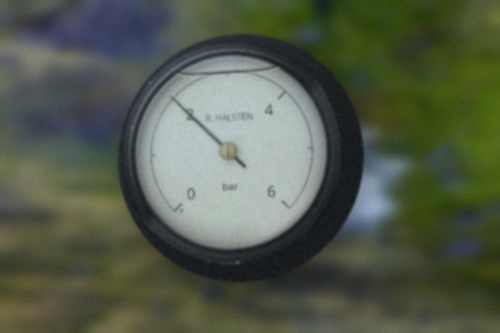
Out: 2
